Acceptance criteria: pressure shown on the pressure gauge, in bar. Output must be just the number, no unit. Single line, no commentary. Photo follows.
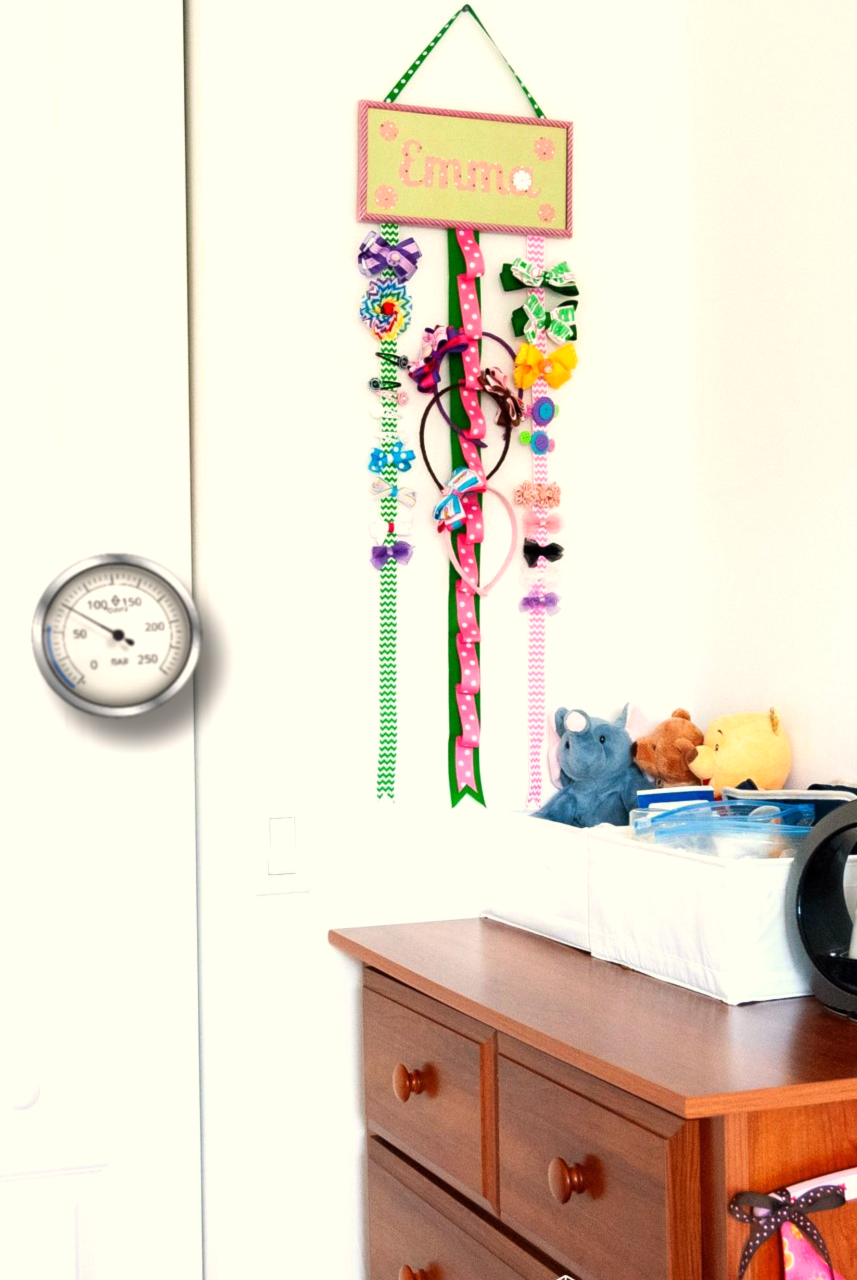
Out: 75
